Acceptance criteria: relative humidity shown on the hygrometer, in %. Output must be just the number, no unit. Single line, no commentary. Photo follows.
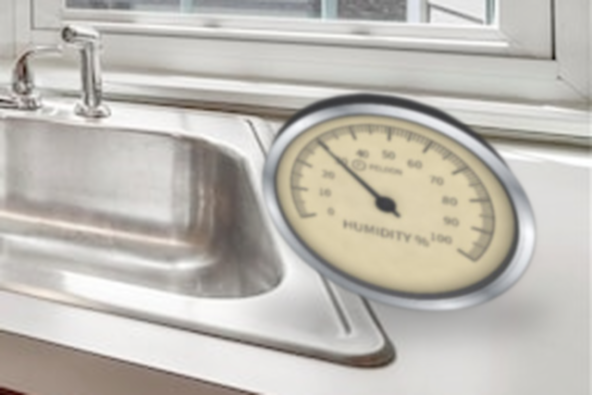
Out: 30
